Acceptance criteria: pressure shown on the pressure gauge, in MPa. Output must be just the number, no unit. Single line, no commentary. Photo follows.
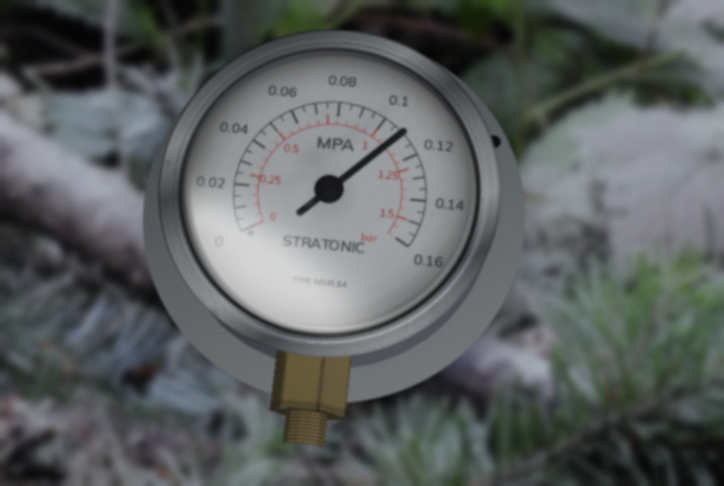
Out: 0.11
